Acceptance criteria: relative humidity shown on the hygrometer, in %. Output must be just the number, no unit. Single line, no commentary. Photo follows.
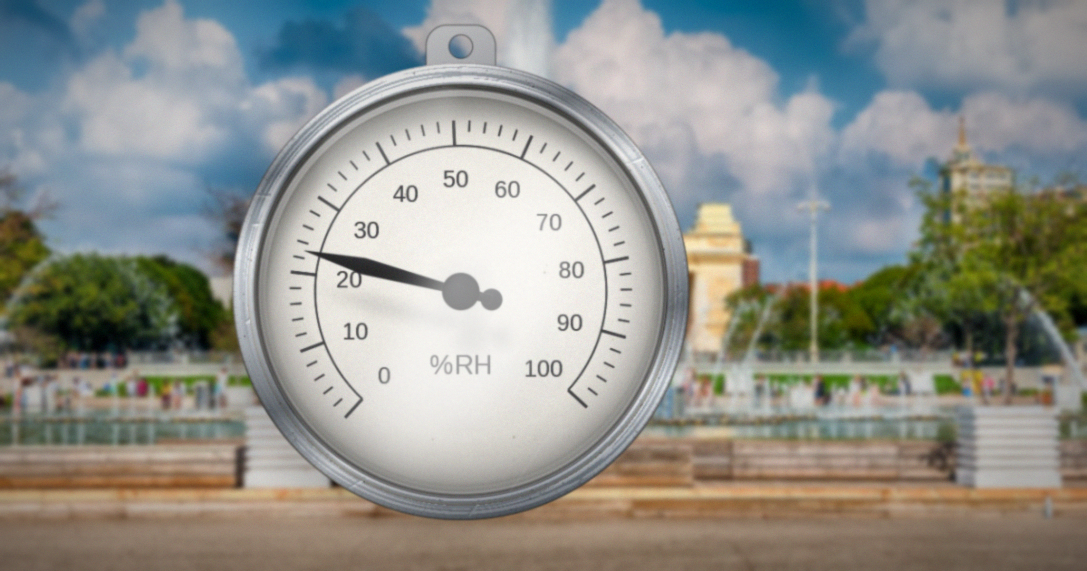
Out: 23
